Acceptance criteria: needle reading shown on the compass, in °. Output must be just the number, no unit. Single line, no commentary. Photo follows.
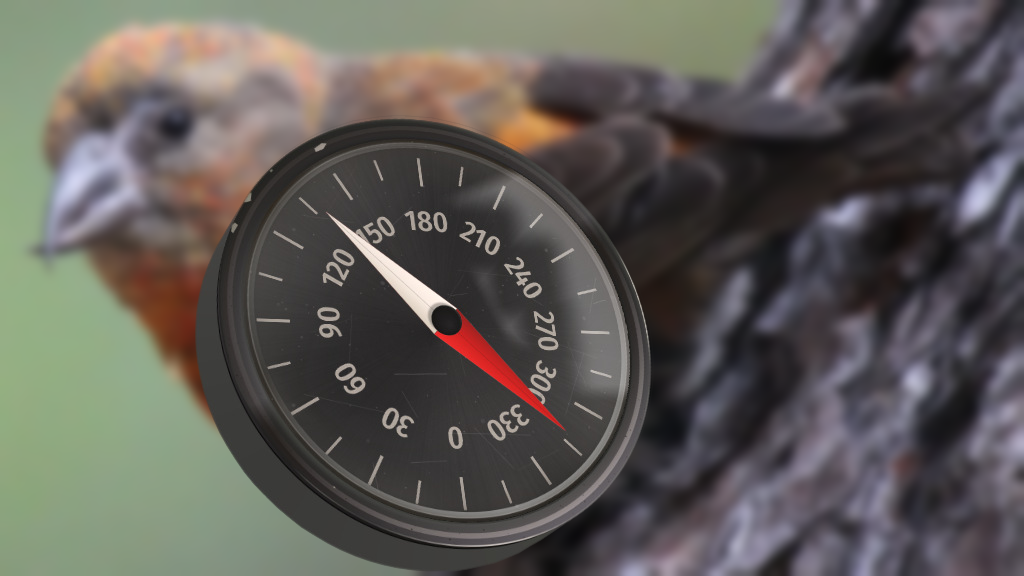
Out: 315
